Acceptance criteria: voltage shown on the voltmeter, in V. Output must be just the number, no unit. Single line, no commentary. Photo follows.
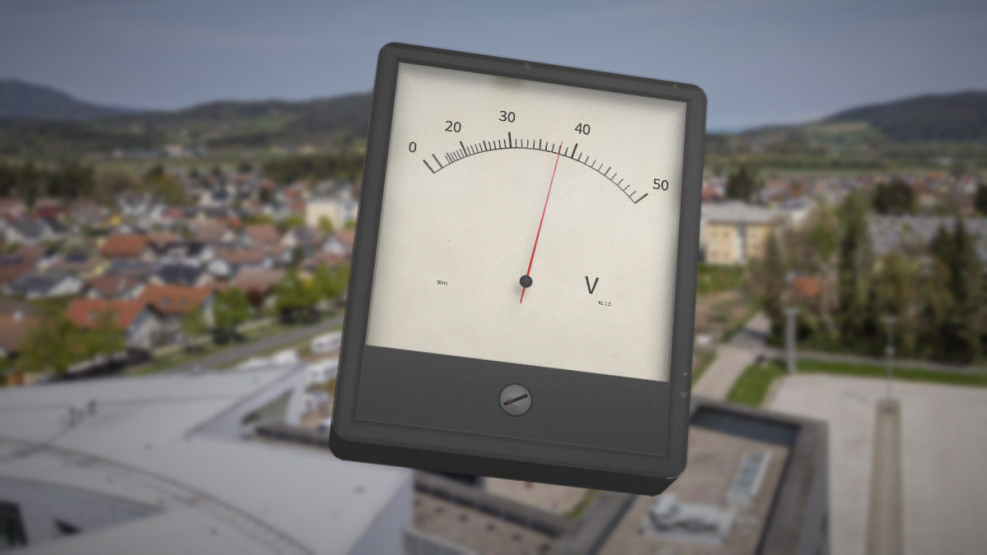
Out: 38
